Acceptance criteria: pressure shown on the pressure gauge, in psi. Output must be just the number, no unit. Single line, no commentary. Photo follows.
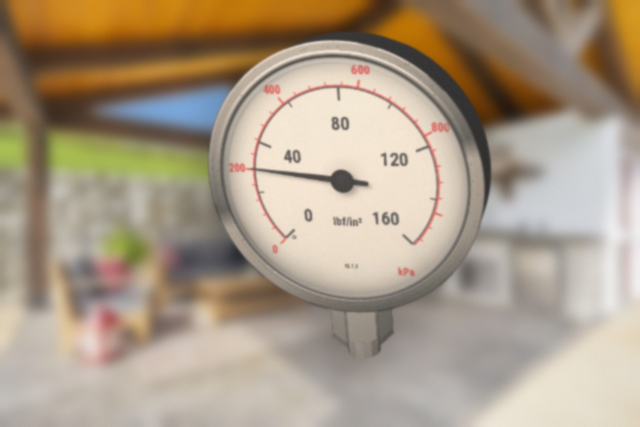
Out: 30
